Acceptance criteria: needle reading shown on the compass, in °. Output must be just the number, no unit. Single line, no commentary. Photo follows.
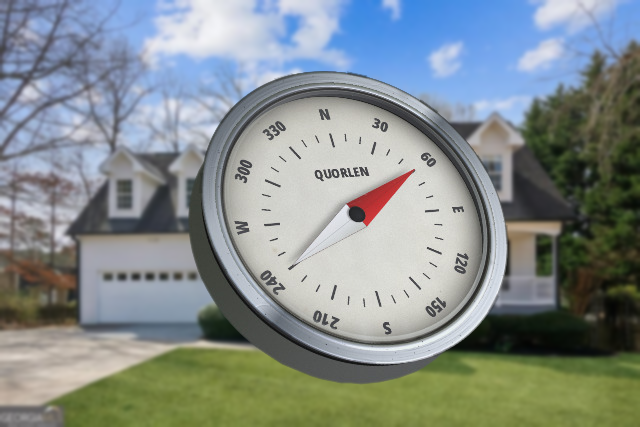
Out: 60
